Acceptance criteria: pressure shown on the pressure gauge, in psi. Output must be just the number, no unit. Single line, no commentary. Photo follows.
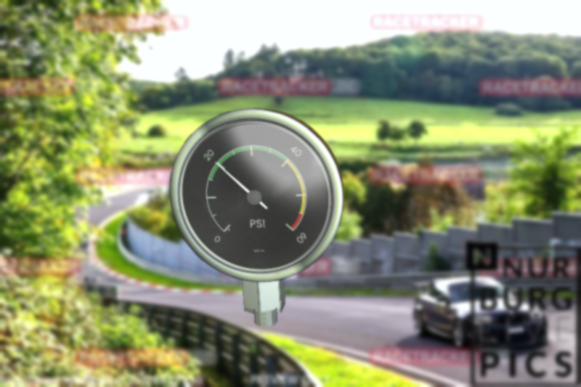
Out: 20
